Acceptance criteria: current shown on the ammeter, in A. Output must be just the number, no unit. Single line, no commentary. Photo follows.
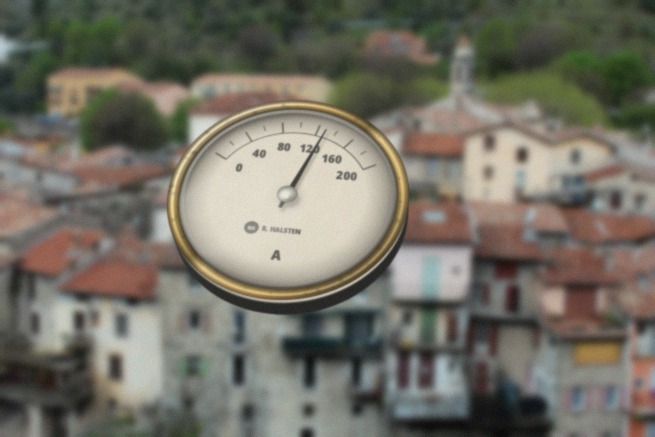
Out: 130
